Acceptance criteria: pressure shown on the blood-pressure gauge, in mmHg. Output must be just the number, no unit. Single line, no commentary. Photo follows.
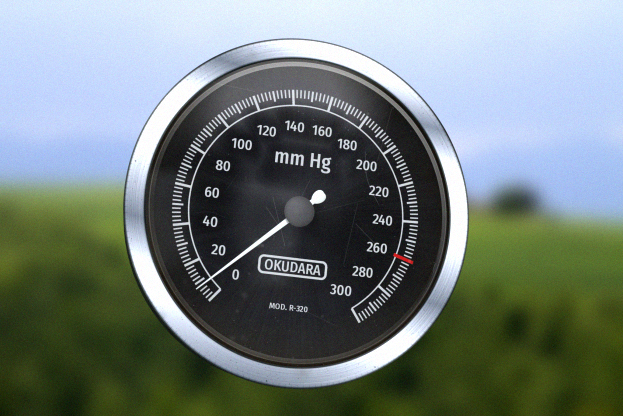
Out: 8
